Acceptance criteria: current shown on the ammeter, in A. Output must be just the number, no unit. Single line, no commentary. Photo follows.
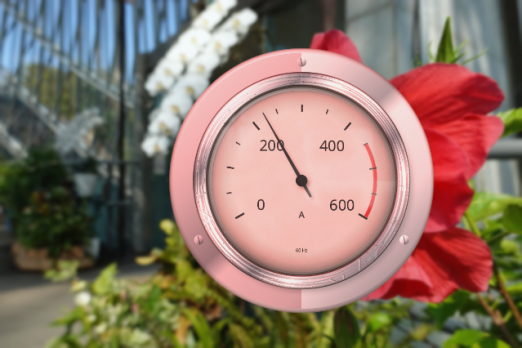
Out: 225
